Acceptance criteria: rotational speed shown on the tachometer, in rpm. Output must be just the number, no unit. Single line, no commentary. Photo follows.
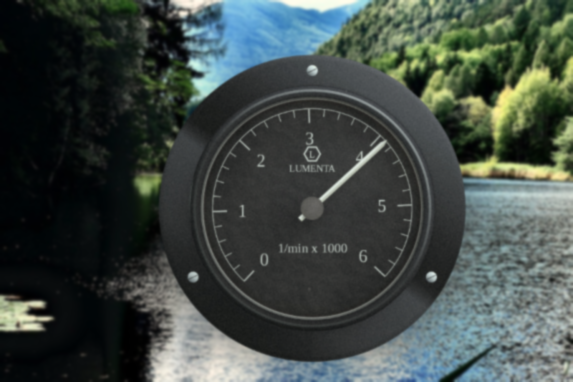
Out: 4100
